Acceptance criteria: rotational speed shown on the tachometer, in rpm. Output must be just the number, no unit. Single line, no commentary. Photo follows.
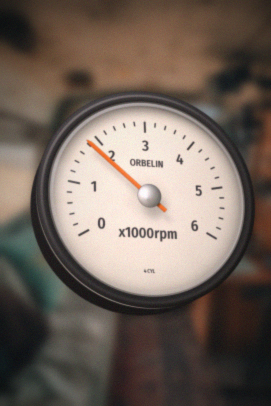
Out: 1800
